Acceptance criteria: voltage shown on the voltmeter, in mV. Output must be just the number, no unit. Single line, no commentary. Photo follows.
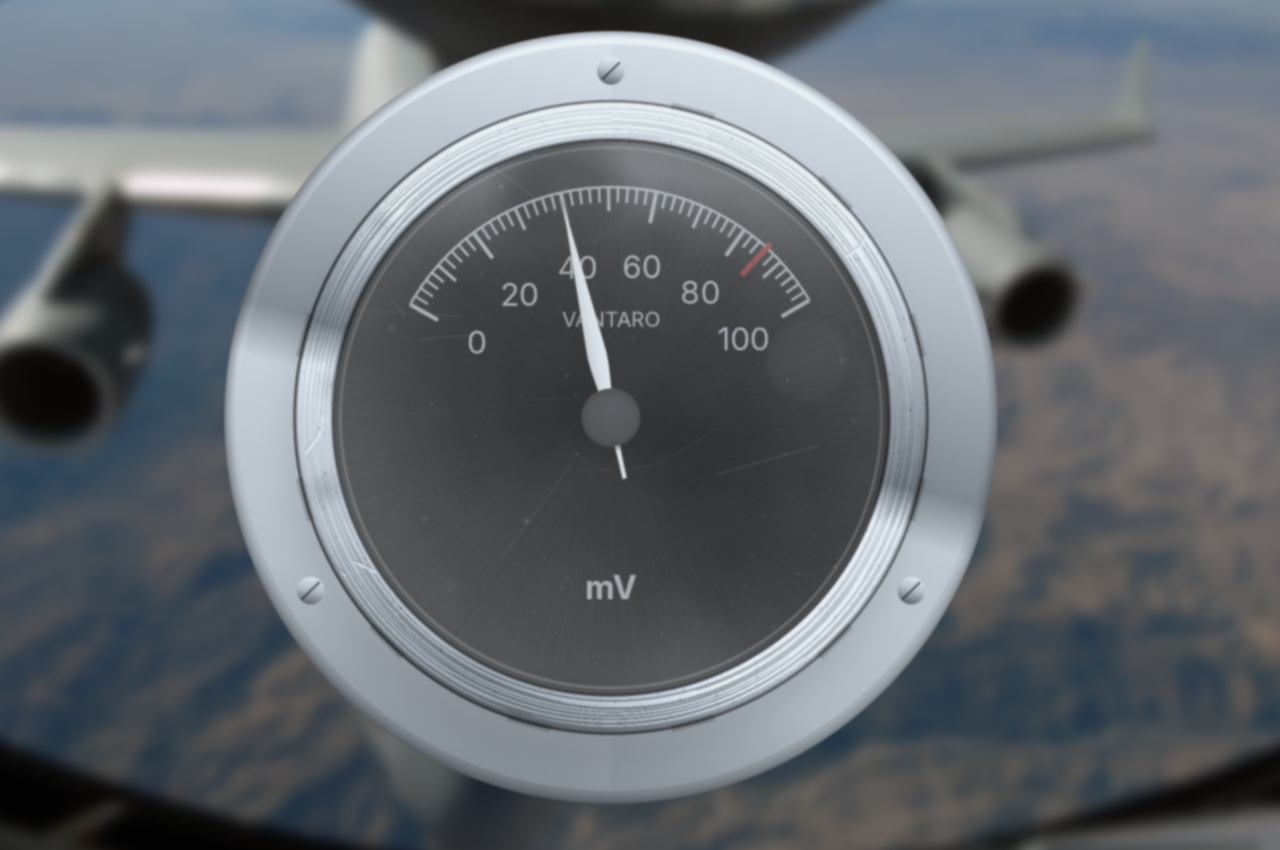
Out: 40
